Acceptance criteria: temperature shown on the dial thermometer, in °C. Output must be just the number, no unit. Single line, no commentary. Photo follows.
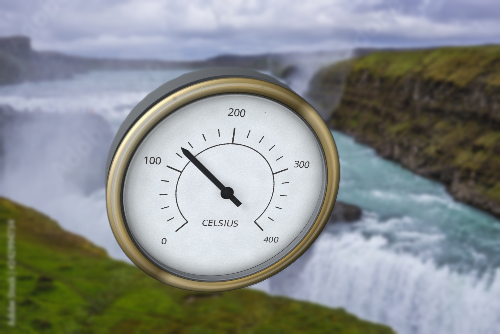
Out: 130
